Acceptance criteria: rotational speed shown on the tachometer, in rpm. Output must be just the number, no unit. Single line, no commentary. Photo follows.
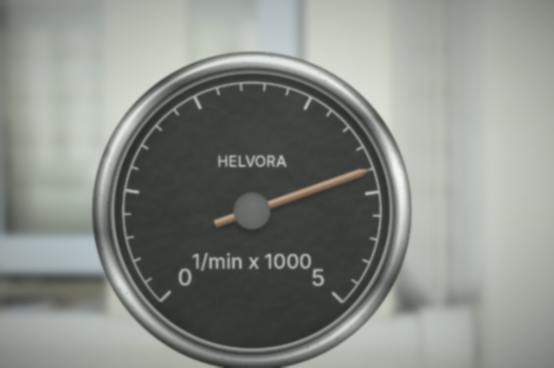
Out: 3800
